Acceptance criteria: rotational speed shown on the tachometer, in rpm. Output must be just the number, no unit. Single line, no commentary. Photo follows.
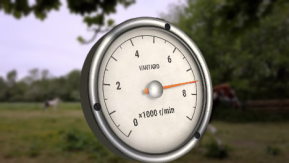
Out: 7500
